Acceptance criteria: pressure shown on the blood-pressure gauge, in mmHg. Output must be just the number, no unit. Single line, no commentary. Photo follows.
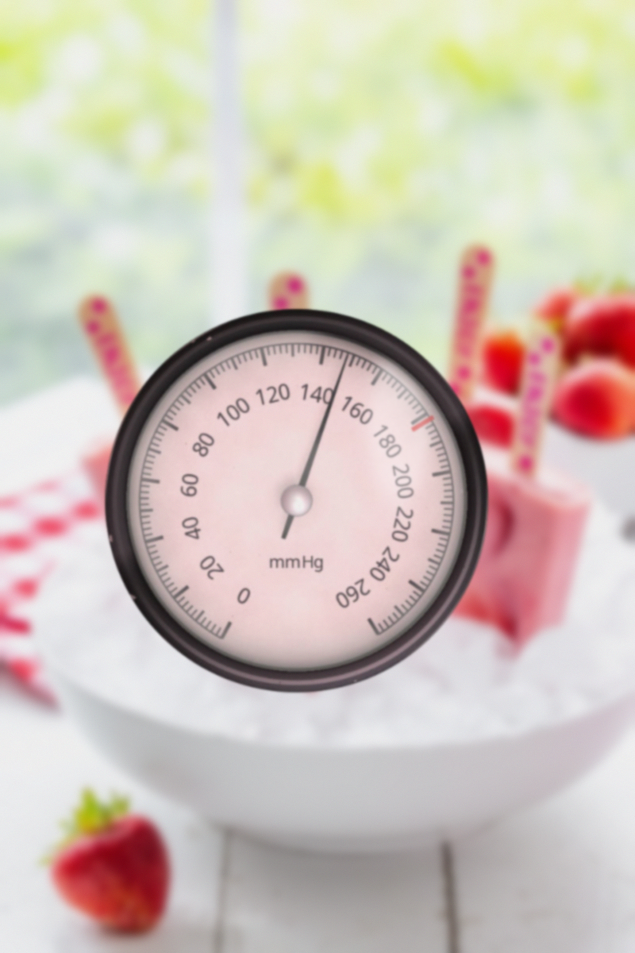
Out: 148
